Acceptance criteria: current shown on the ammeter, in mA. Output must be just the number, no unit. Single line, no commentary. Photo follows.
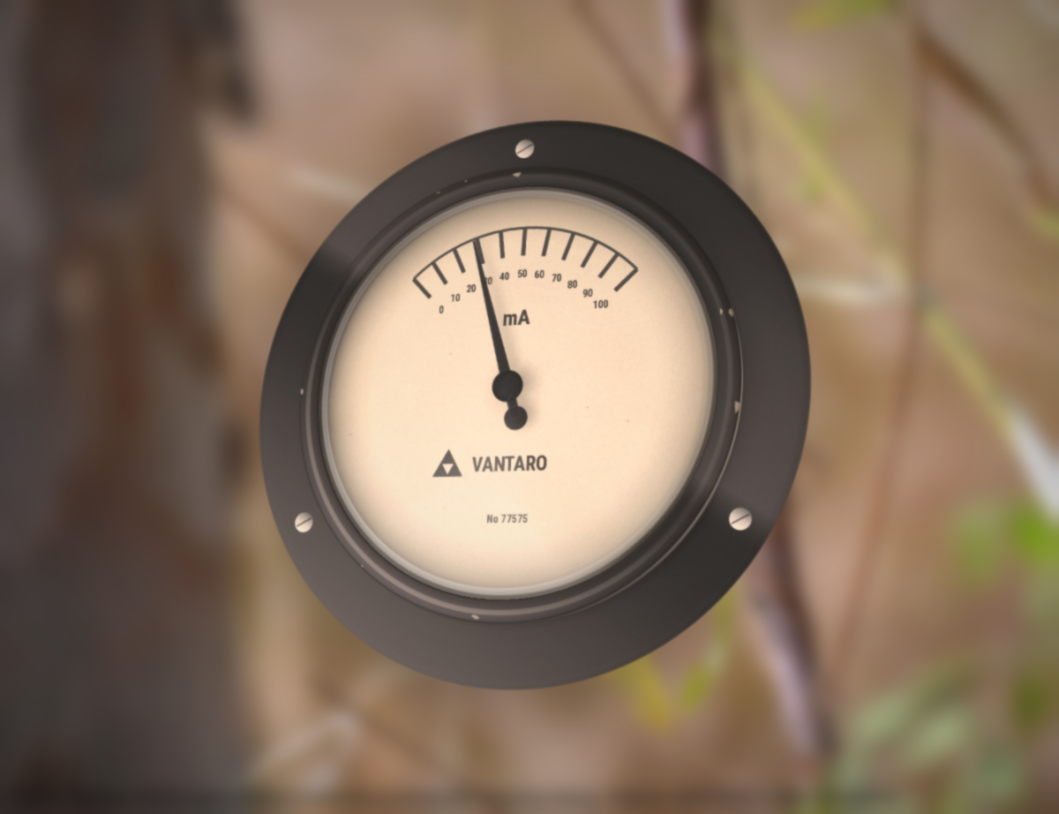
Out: 30
